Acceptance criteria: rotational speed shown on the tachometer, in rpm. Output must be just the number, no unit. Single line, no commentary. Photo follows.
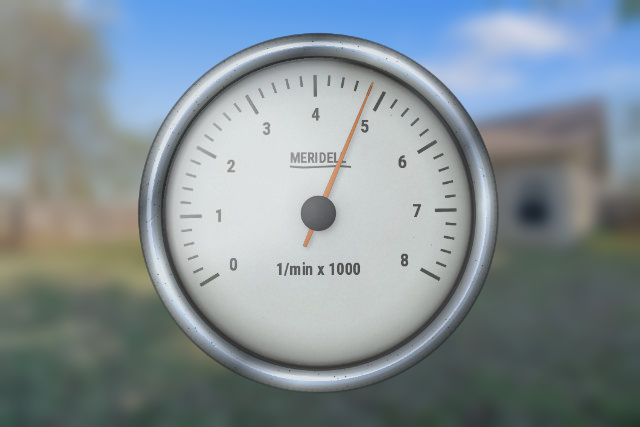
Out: 4800
